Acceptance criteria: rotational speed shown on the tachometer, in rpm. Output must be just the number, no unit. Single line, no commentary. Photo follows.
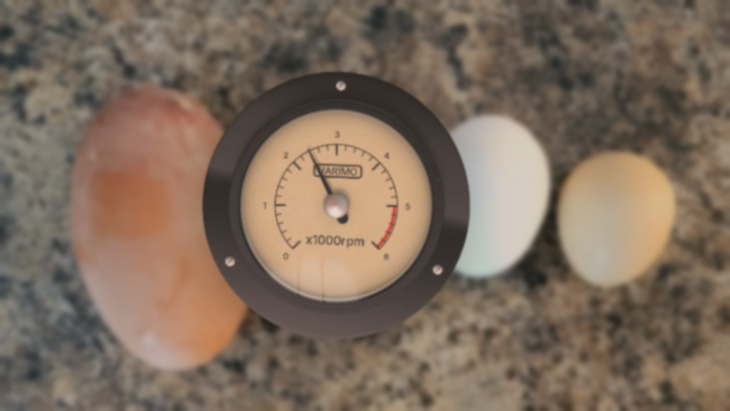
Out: 2400
